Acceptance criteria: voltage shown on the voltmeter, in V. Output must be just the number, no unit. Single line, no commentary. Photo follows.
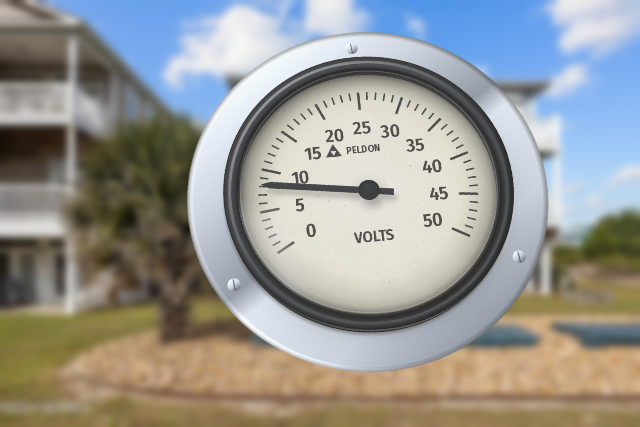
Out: 8
